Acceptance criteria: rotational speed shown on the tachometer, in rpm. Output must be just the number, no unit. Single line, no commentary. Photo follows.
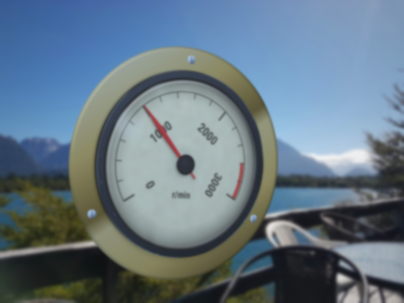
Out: 1000
